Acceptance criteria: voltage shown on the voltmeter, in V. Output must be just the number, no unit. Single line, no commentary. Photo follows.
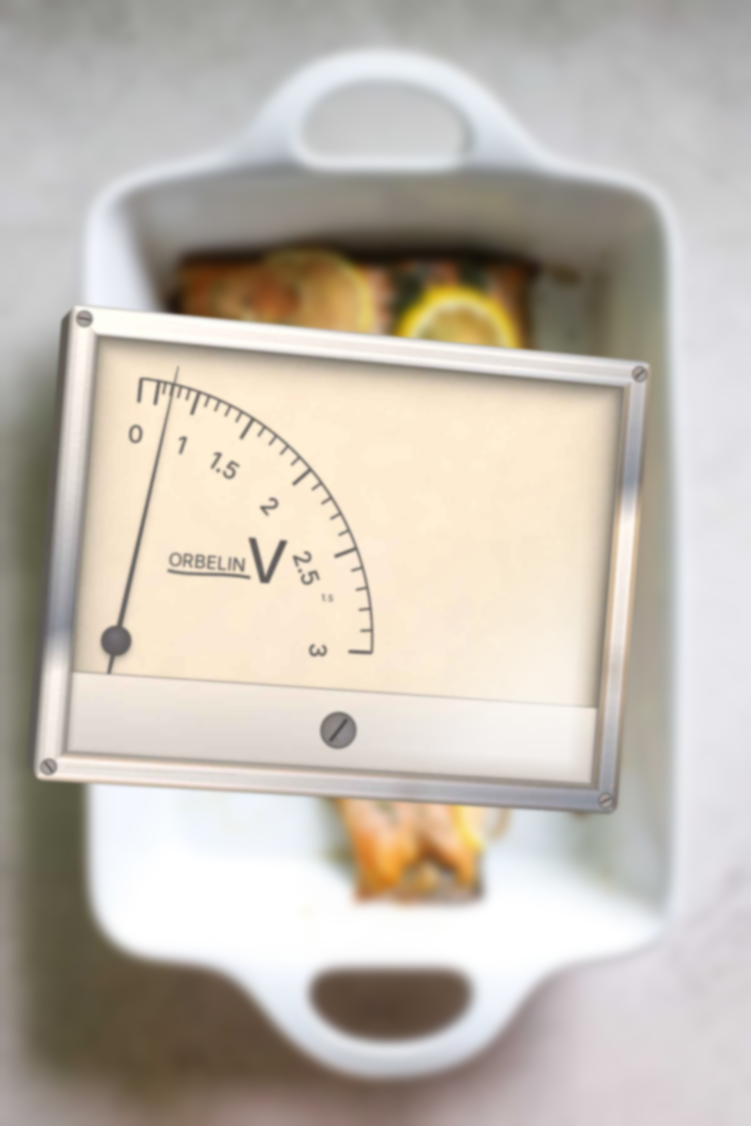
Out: 0.7
